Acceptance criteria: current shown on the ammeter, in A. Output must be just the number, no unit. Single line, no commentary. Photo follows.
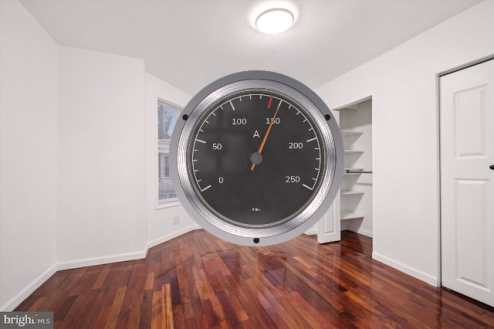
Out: 150
